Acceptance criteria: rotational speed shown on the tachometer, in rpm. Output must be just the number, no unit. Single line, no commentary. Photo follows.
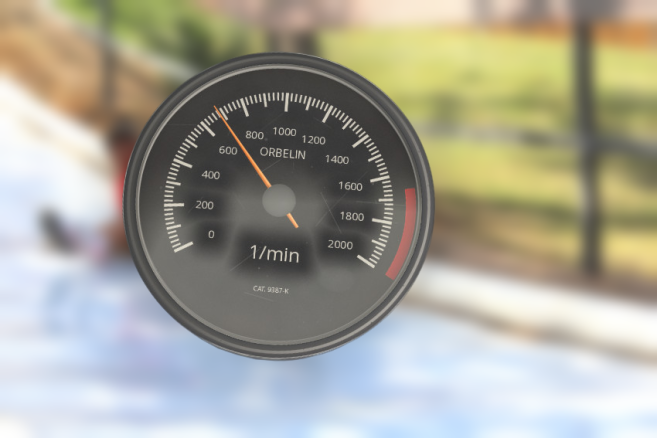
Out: 680
